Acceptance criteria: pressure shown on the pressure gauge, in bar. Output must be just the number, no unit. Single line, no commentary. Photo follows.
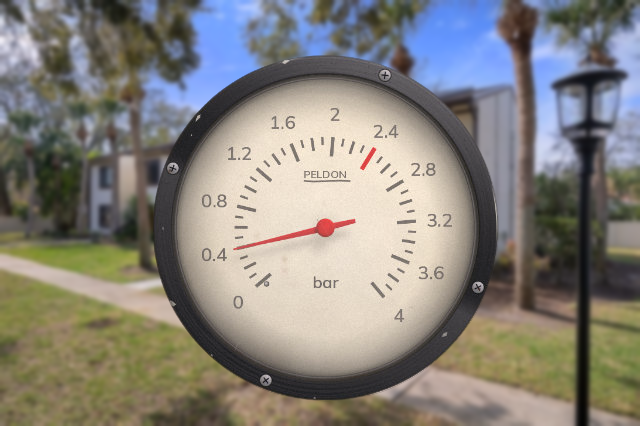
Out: 0.4
